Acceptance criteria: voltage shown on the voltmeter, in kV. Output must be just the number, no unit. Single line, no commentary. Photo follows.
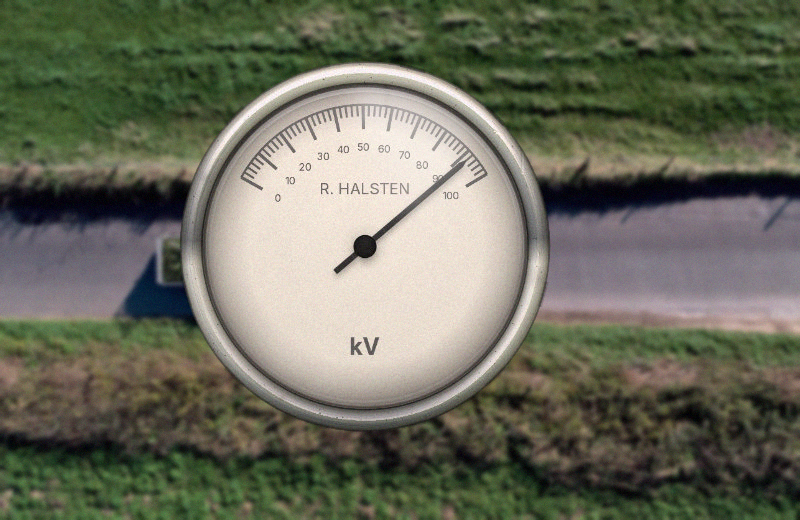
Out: 92
